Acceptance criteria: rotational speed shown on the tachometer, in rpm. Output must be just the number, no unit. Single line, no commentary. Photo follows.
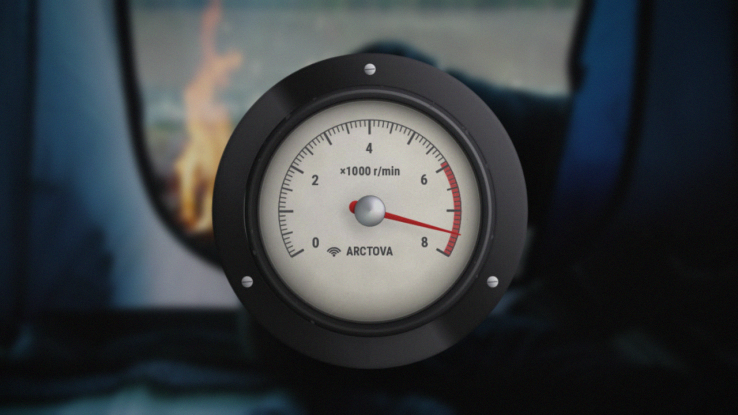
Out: 7500
